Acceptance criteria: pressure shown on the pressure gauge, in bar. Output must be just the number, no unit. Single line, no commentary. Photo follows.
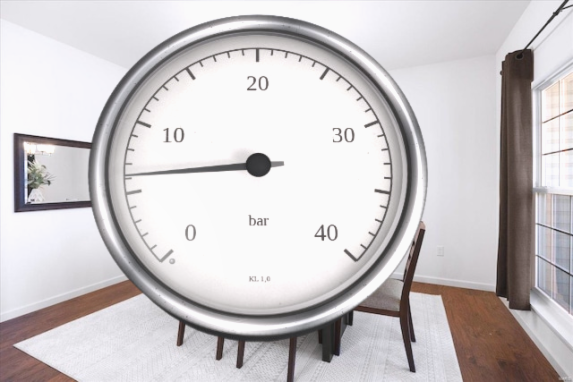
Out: 6
